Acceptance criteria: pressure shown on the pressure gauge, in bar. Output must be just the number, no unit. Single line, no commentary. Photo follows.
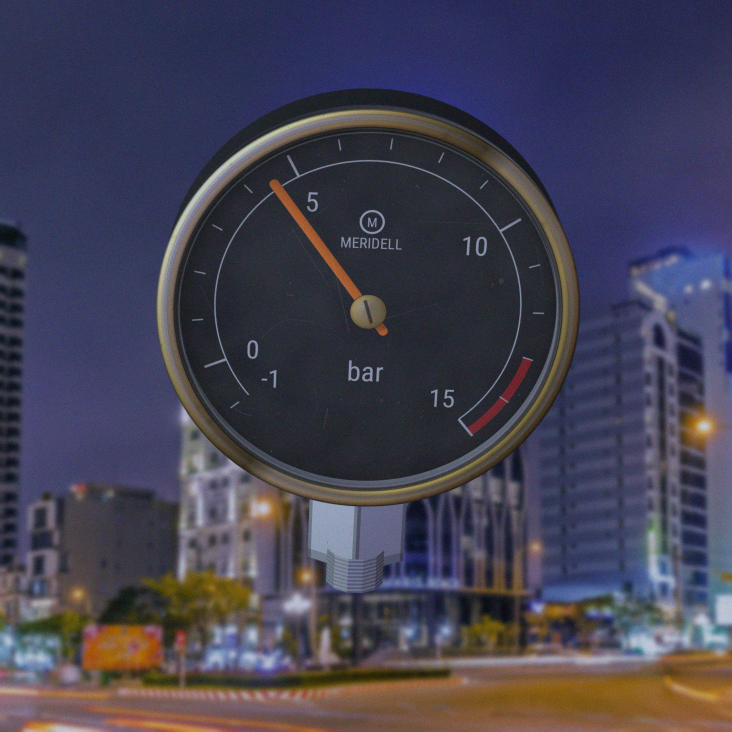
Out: 4.5
